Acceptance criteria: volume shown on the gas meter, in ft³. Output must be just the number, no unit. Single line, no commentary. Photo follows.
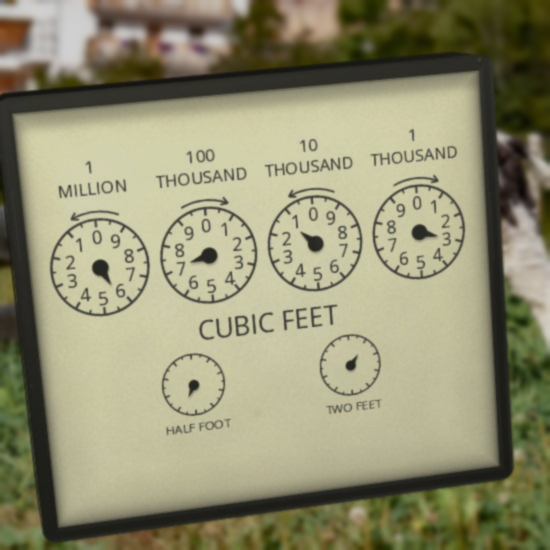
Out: 571300
